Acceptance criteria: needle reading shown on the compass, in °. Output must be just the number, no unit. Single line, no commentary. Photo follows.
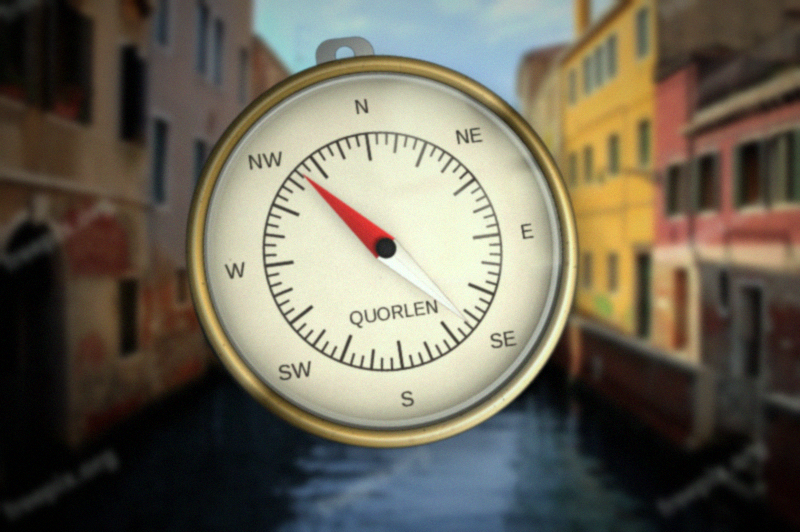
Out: 320
